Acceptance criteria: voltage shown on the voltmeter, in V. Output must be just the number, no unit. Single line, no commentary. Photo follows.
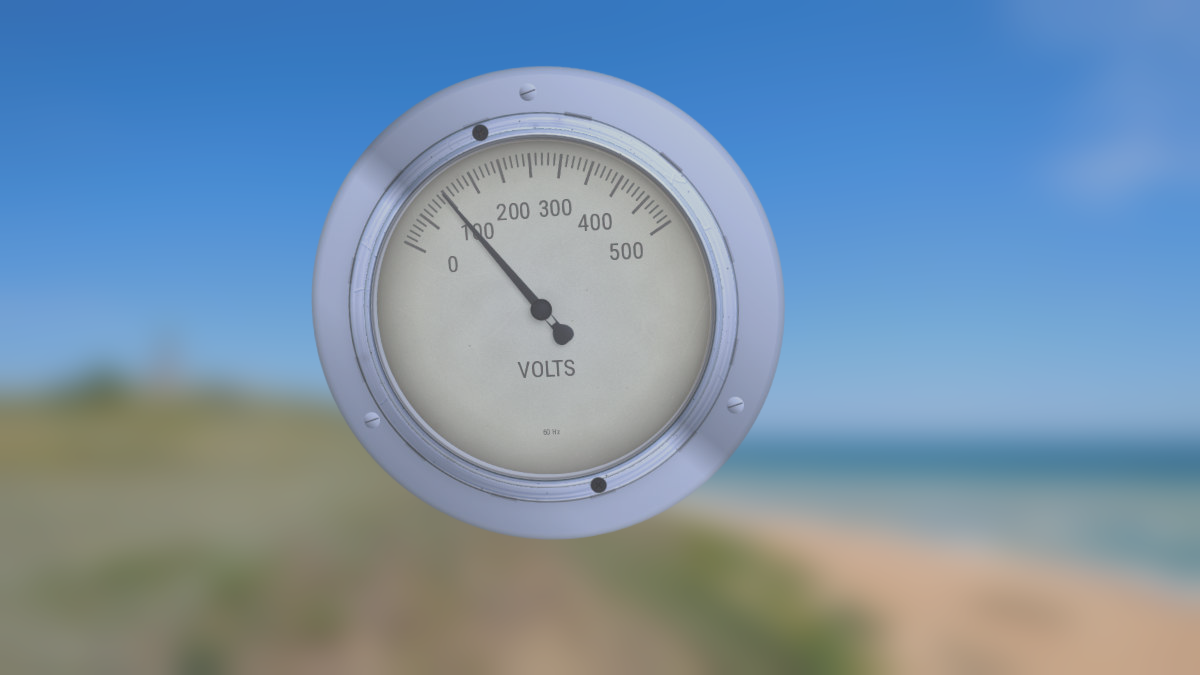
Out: 100
